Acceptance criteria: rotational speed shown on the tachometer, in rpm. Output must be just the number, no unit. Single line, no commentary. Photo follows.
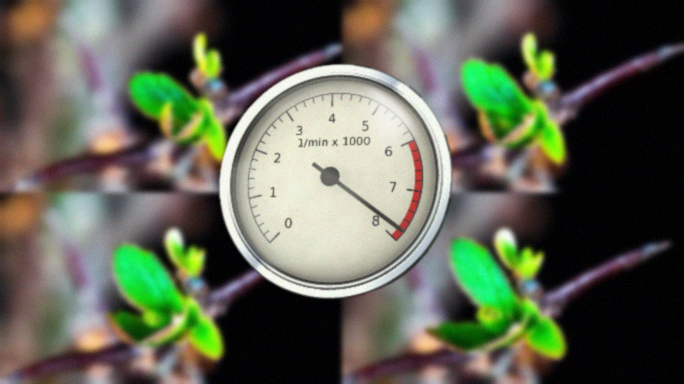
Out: 7800
